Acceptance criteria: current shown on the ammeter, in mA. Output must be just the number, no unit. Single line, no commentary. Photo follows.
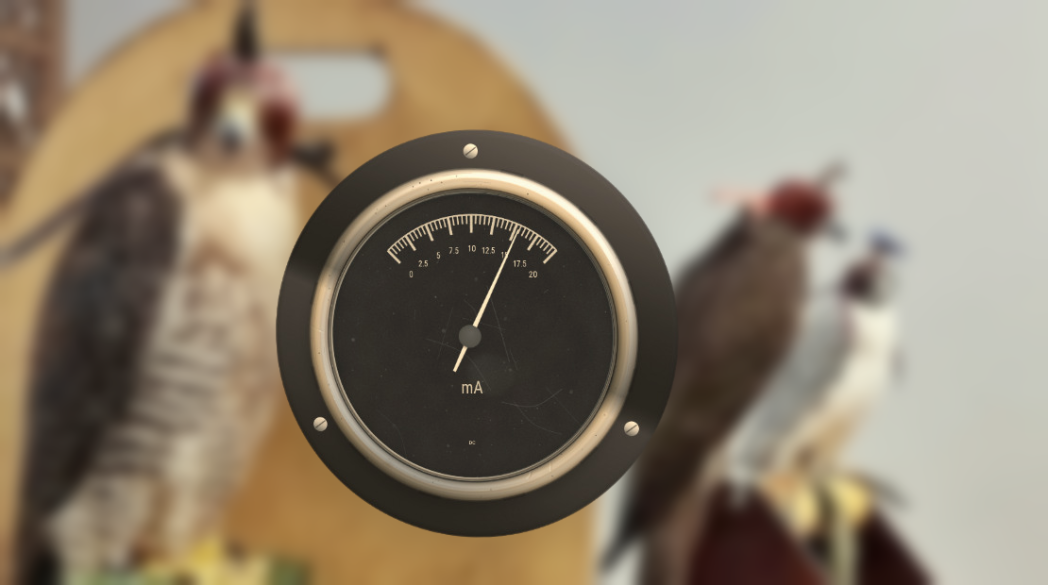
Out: 15.5
